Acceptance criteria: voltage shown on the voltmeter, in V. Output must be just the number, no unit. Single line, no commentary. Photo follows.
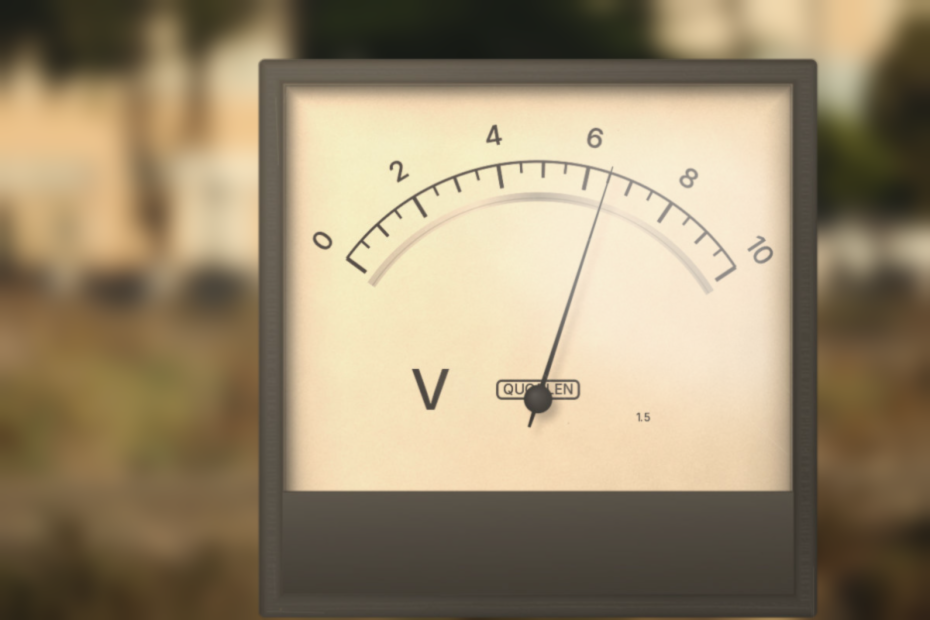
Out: 6.5
